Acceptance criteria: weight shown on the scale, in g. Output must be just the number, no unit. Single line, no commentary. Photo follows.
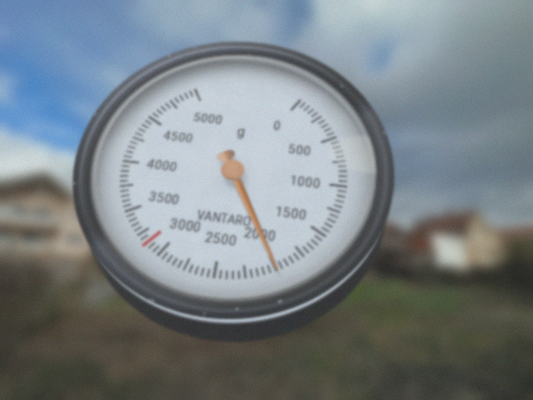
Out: 2000
